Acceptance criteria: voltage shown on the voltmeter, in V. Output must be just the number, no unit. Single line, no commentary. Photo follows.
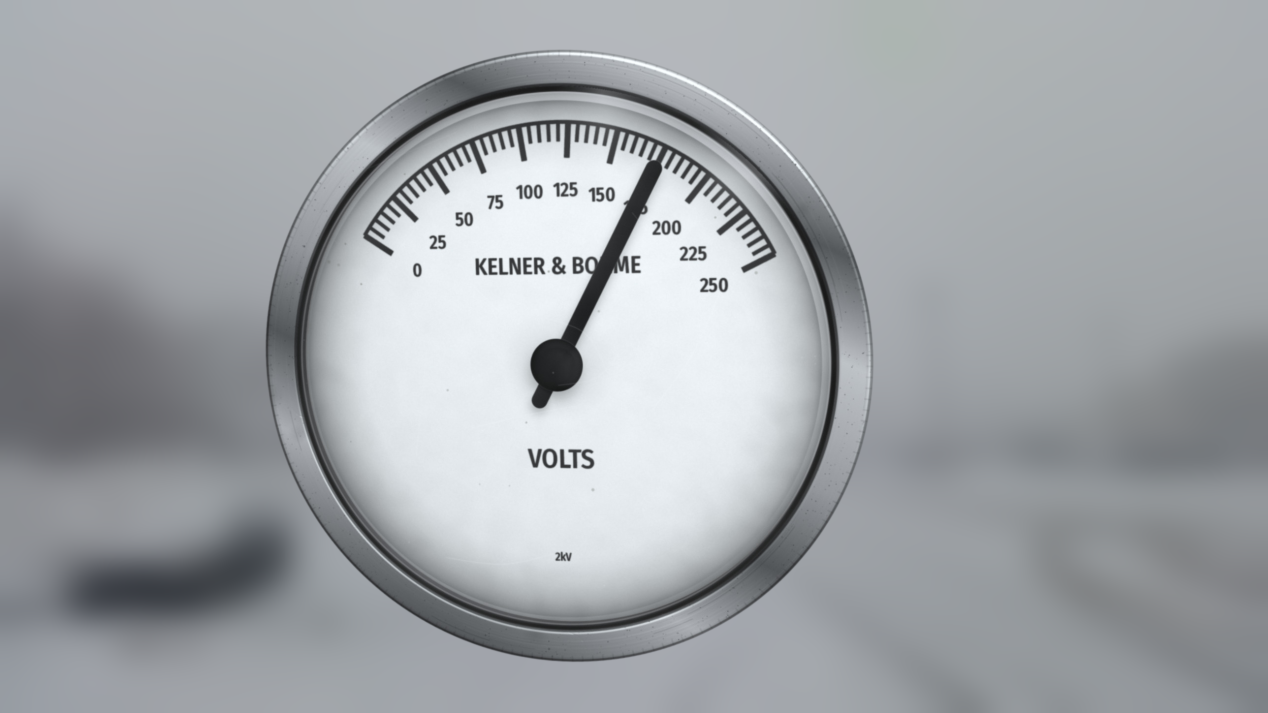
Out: 175
